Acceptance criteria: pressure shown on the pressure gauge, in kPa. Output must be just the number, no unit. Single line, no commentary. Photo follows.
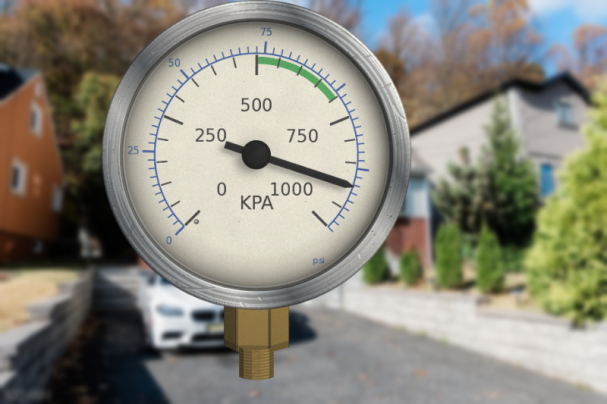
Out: 900
